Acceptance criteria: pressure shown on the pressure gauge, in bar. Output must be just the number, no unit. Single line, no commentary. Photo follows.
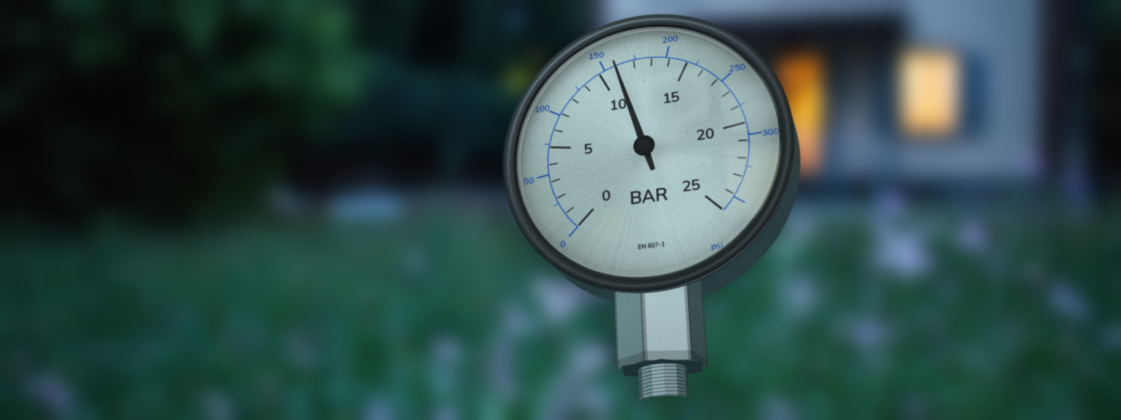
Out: 11
